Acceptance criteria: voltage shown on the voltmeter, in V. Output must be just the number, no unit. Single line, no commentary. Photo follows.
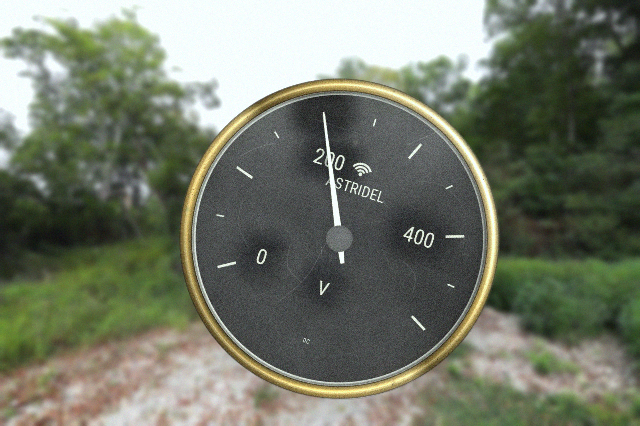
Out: 200
